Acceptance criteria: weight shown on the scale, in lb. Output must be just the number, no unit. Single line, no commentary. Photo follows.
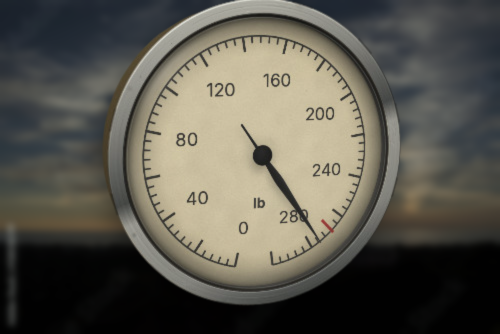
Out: 276
